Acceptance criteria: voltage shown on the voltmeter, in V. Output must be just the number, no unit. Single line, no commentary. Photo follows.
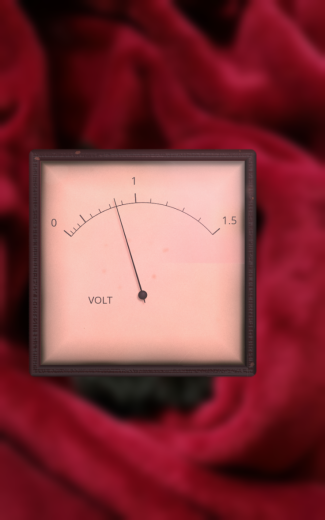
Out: 0.85
